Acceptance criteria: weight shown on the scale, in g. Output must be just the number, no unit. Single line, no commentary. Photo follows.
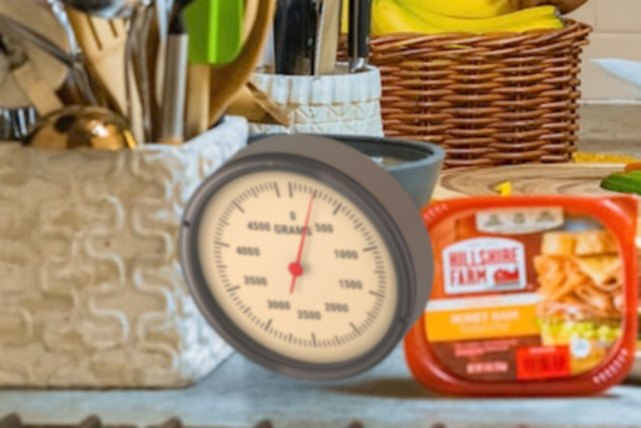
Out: 250
